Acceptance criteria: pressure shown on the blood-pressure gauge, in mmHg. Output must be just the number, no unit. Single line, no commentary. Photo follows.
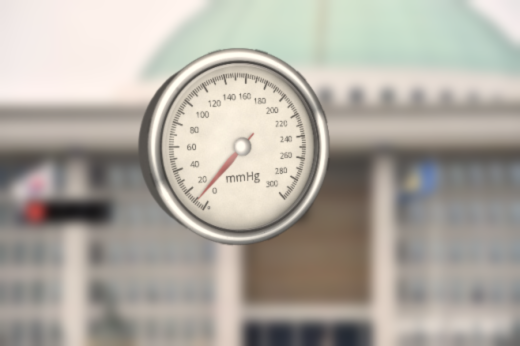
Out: 10
